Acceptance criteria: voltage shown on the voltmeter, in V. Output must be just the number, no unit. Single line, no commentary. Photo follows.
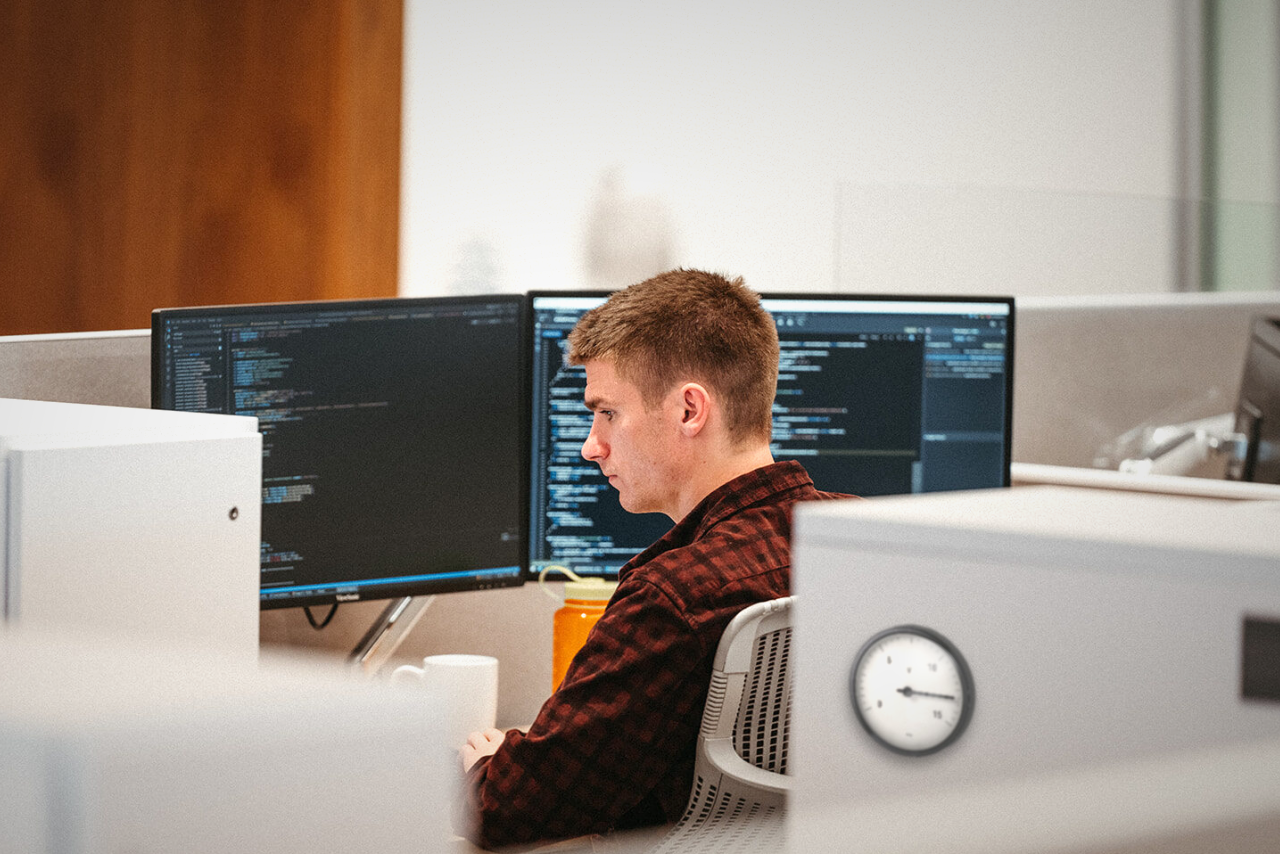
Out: 13
